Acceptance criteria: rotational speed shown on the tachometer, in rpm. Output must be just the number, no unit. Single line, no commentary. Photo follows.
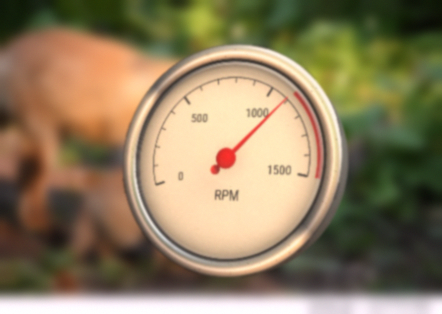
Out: 1100
